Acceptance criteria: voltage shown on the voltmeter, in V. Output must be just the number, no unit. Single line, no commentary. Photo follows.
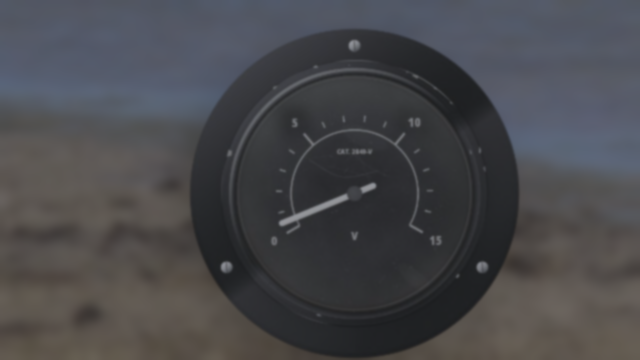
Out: 0.5
